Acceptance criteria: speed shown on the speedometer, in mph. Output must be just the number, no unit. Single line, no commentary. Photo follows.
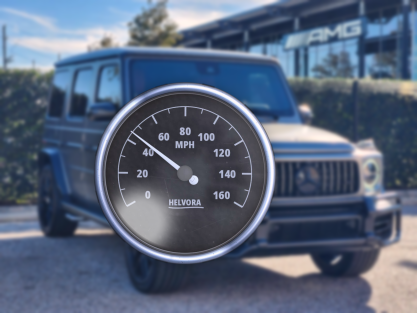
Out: 45
